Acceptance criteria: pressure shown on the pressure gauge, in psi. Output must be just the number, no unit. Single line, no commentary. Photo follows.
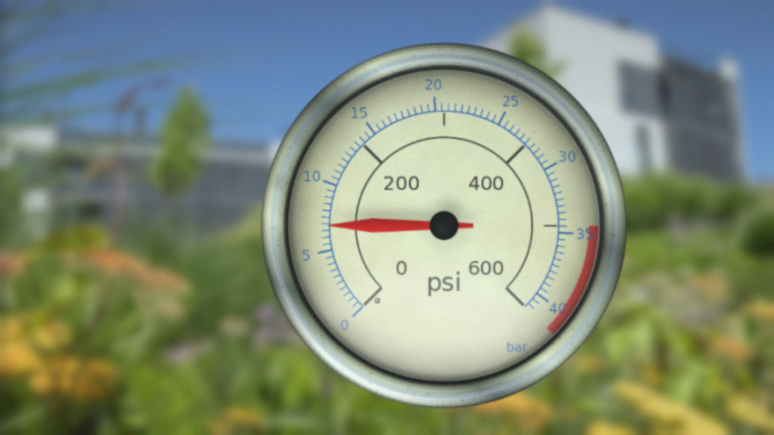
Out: 100
